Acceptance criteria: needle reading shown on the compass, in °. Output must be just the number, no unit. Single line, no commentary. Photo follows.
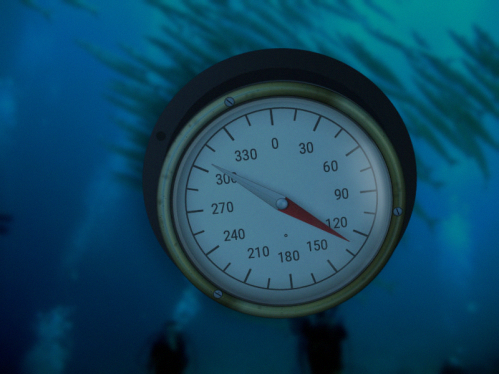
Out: 127.5
